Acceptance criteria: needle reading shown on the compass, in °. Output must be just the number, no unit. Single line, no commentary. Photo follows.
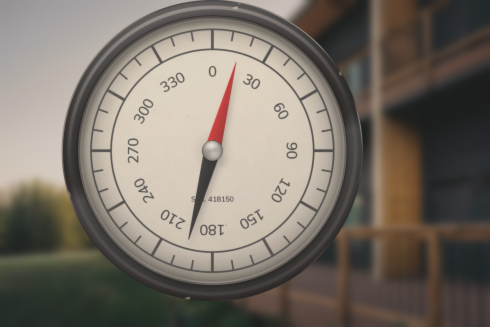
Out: 15
